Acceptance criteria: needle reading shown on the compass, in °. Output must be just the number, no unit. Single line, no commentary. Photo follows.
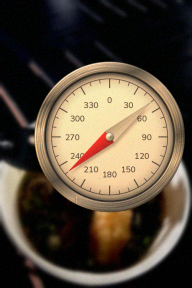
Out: 230
